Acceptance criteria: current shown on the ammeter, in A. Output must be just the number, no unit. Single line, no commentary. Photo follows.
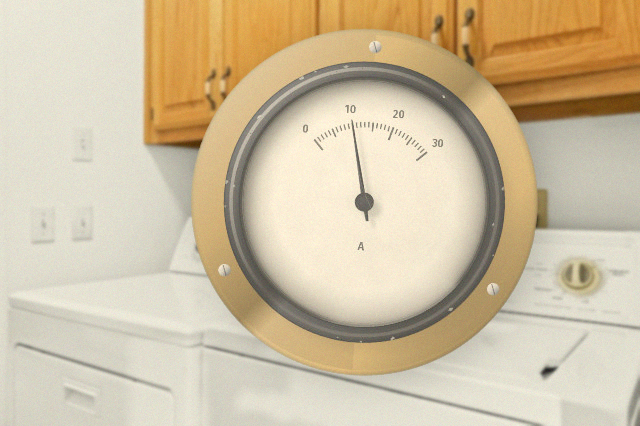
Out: 10
